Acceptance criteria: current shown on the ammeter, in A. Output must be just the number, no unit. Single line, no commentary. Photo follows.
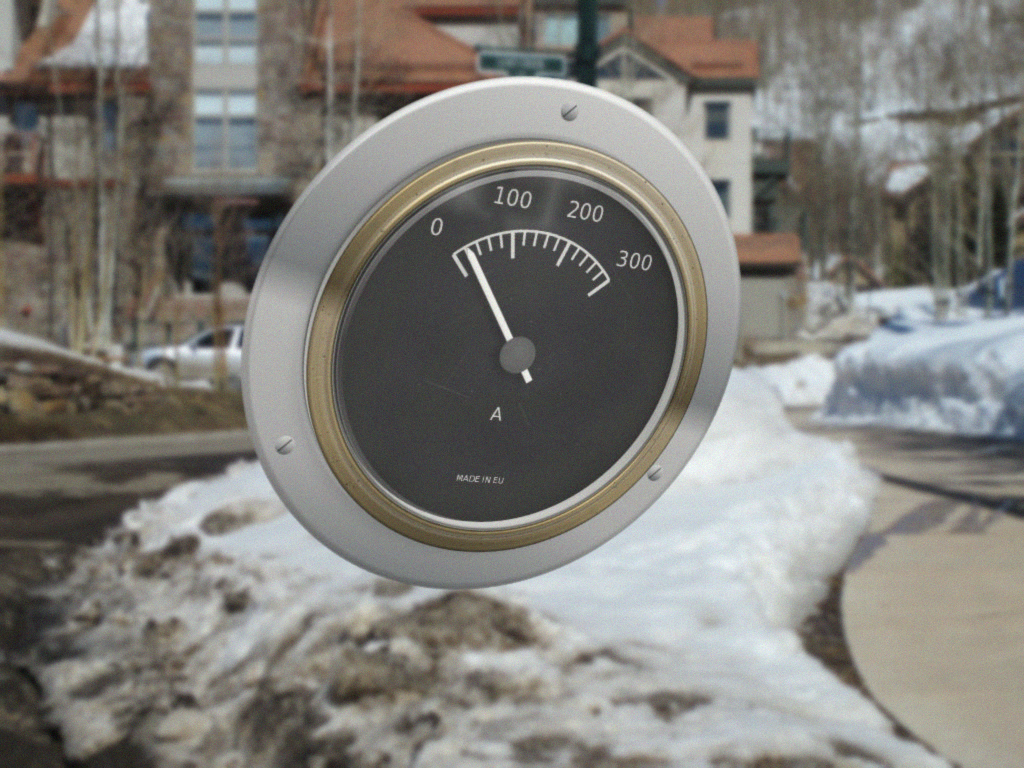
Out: 20
